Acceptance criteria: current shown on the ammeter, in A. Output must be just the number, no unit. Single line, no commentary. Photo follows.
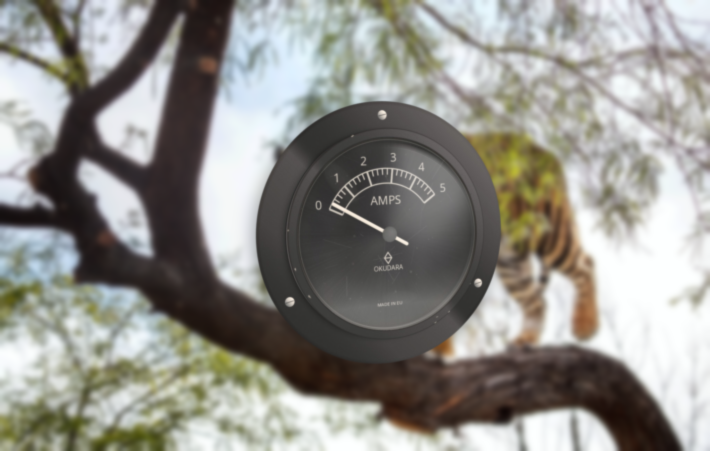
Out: 0.2
